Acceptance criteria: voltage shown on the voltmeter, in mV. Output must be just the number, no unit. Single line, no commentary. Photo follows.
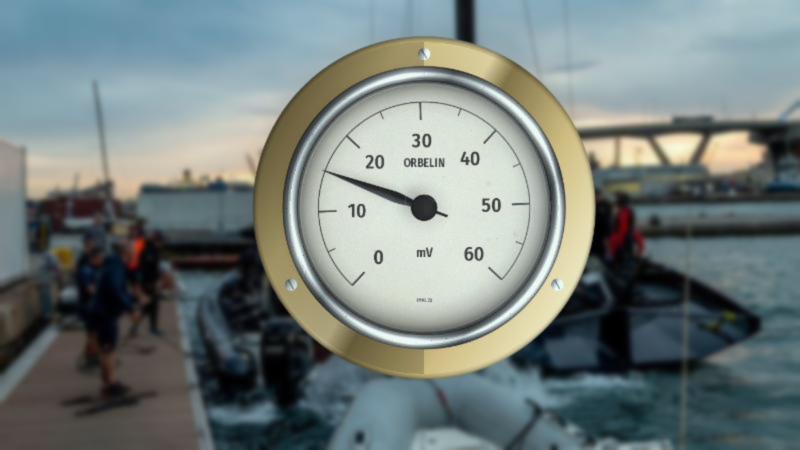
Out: 15
